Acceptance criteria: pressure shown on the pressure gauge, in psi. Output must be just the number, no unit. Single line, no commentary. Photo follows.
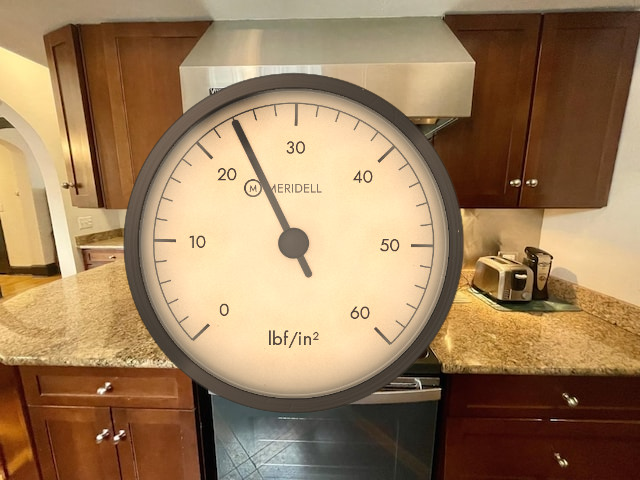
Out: 24
